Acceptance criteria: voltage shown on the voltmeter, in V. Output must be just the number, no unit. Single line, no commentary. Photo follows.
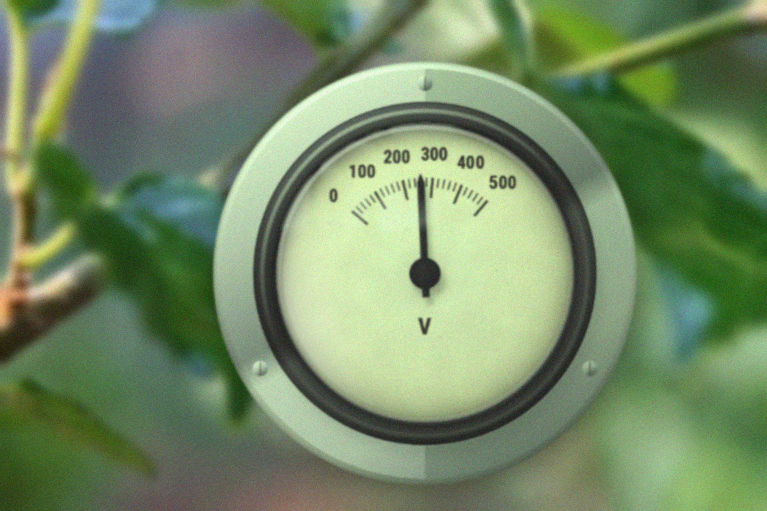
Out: 260
